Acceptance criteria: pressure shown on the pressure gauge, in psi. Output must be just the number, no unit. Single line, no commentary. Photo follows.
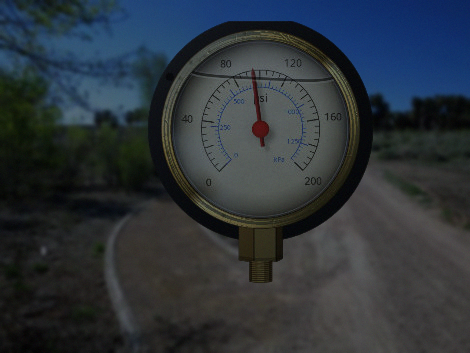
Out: 95
